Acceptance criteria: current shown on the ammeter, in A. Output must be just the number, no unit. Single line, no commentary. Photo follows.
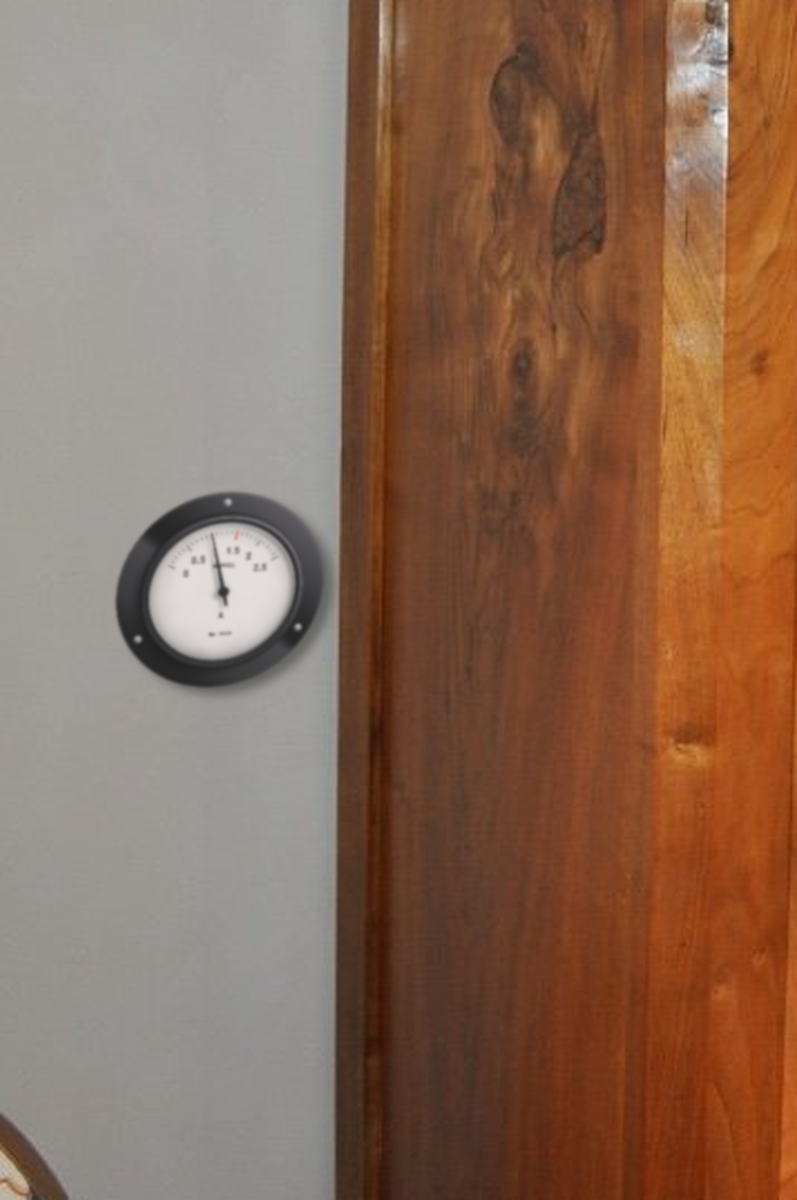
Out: 1
